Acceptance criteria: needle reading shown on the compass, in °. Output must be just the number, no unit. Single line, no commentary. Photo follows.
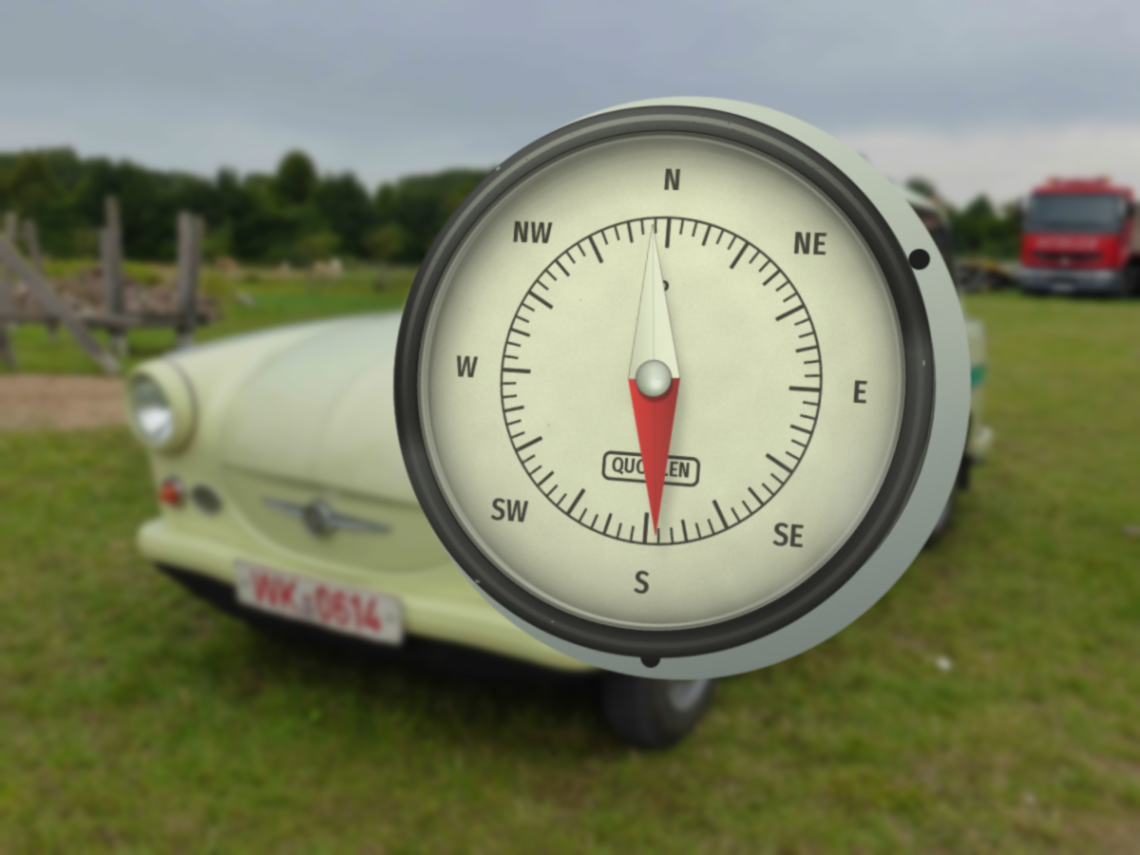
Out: 175
